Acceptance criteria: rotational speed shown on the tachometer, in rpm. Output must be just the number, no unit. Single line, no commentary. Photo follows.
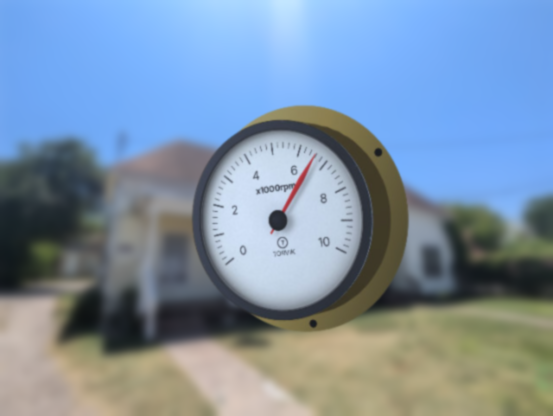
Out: 6600
